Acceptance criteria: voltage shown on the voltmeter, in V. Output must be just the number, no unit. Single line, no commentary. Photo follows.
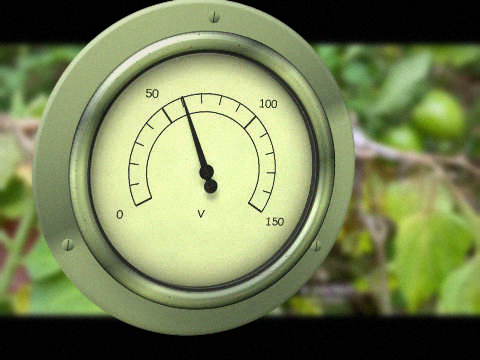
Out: 60
